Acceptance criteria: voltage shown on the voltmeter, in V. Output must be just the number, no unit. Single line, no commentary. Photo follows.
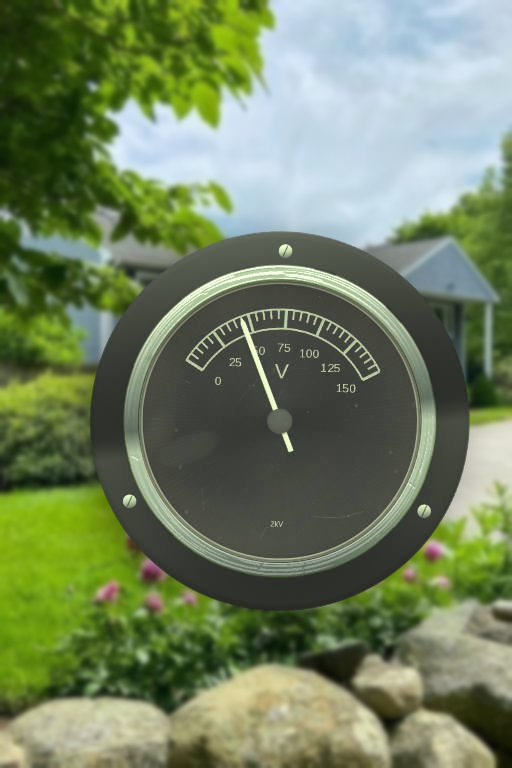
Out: 45
